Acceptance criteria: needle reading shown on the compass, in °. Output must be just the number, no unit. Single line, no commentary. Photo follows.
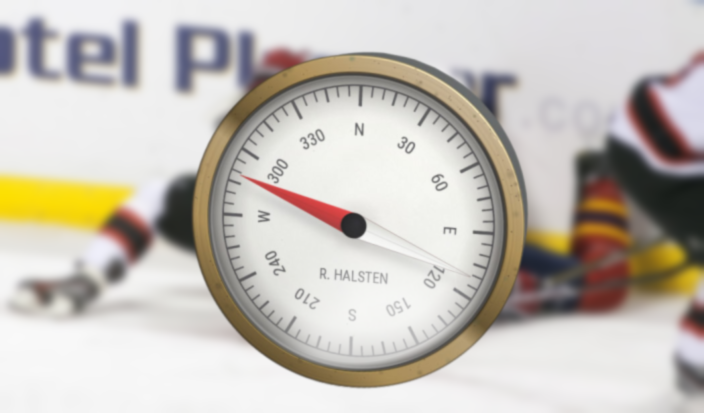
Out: 290
